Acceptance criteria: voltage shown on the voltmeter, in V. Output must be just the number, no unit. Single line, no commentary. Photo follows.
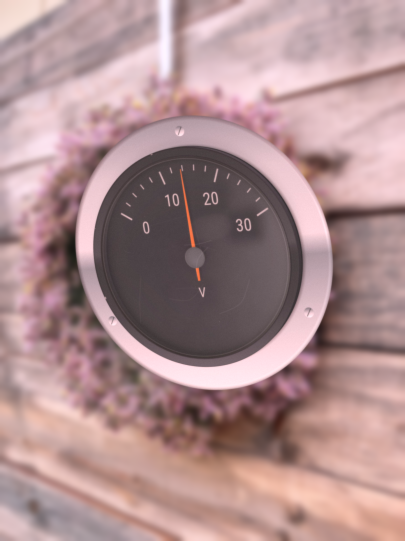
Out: 14
